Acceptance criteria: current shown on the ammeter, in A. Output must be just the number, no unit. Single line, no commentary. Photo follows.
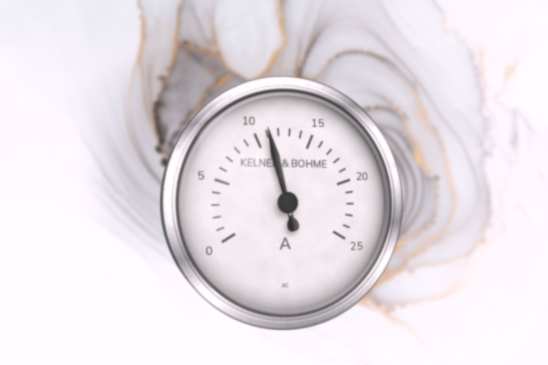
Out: 11
